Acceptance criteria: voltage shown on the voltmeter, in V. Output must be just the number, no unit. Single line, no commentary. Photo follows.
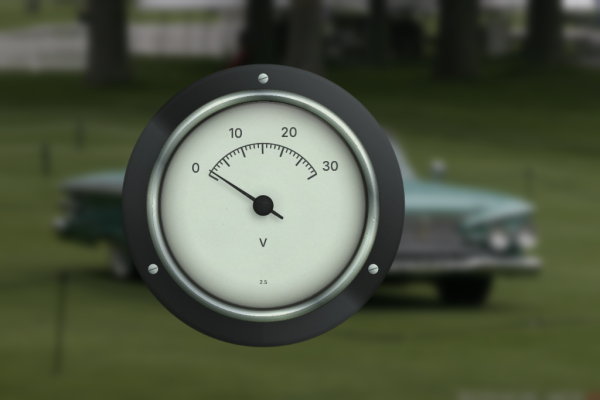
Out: 1
